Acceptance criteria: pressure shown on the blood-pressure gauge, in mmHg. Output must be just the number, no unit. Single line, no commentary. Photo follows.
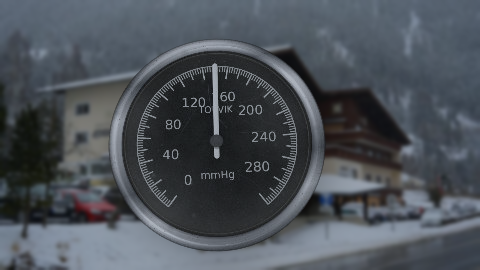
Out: 150
